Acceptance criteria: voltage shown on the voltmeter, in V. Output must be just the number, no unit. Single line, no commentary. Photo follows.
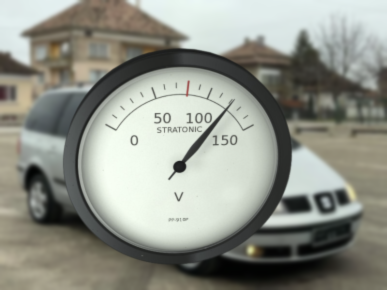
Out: 120
